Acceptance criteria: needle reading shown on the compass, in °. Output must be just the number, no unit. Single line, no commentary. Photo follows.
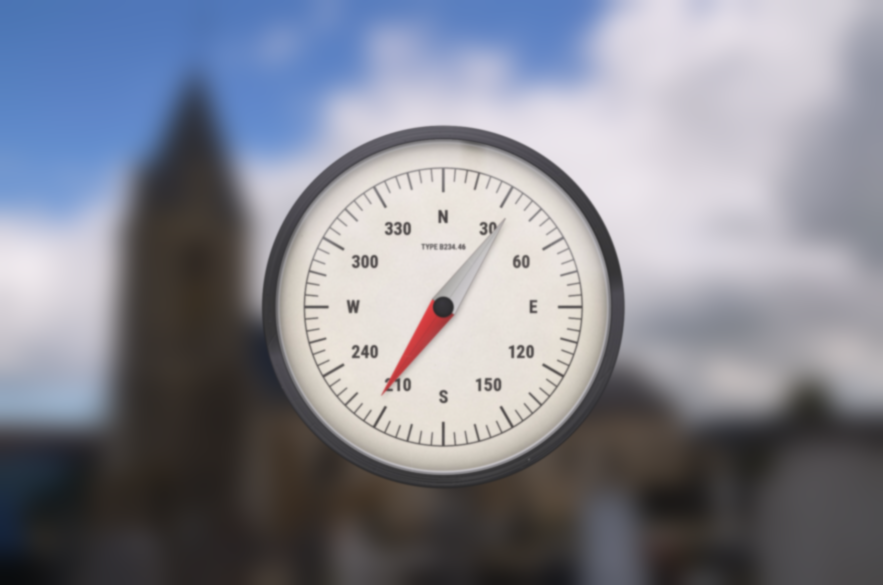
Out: 215
